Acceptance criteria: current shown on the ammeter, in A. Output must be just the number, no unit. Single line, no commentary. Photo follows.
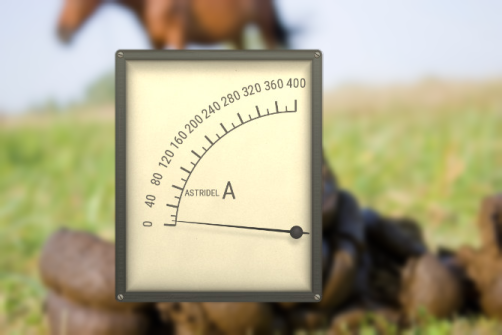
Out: 10
